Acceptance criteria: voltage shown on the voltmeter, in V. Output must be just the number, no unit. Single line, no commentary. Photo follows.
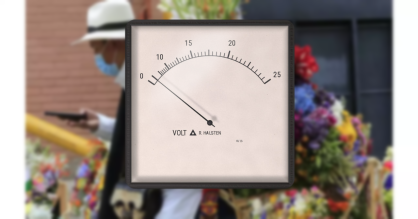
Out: 5
